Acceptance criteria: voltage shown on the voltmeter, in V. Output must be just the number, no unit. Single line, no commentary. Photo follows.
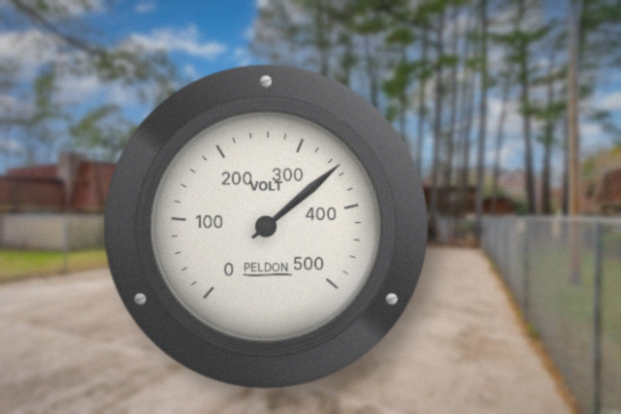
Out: 350
